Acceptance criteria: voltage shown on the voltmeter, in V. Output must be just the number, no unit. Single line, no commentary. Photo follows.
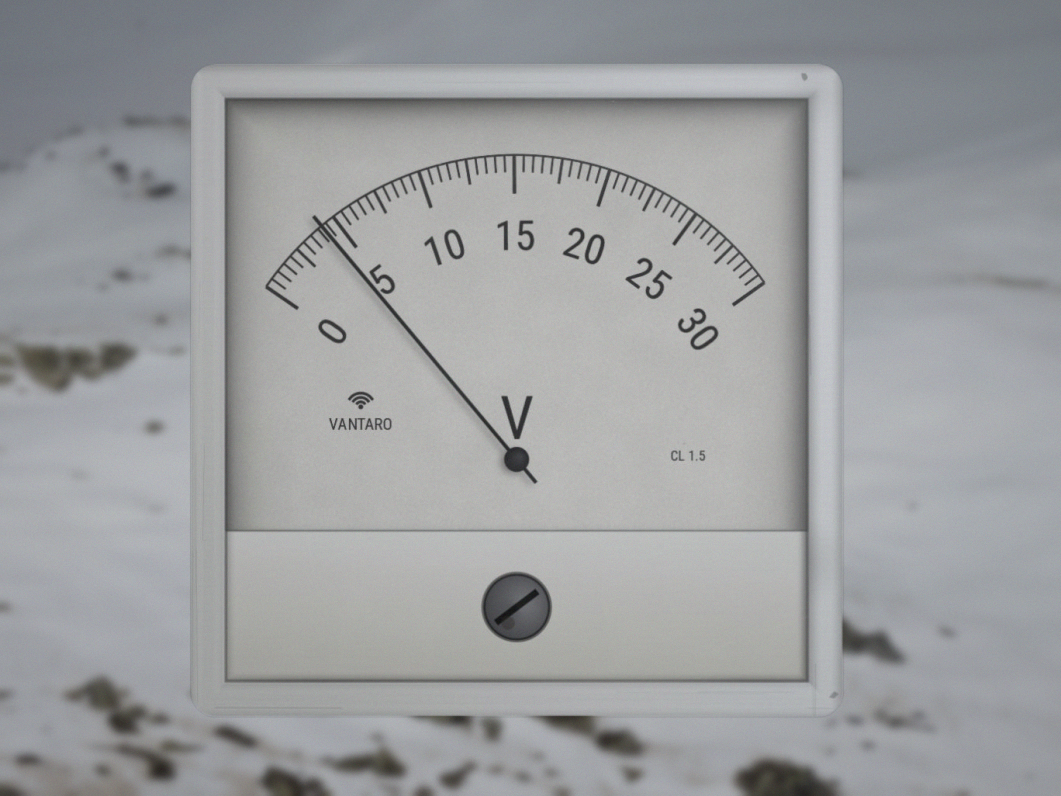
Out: 4.25
